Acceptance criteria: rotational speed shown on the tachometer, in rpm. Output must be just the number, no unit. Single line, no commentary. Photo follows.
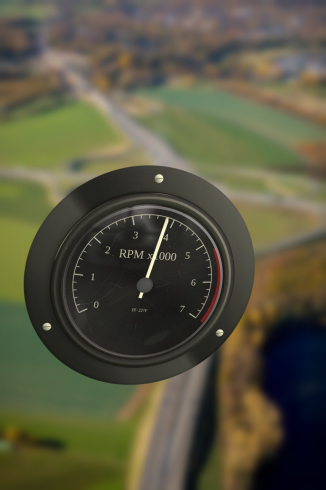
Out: 3800
